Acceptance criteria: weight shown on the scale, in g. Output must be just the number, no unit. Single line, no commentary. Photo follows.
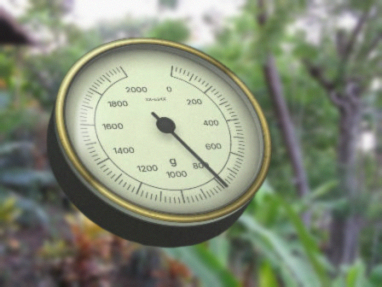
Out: 800
